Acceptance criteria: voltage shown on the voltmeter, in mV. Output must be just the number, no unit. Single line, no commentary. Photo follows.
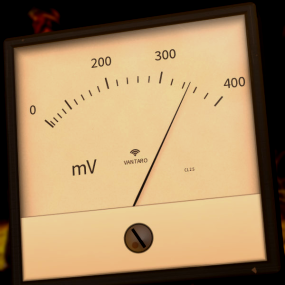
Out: 350
